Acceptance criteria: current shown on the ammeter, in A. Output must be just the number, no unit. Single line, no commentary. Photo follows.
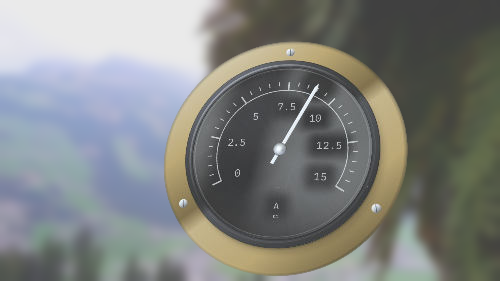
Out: 9
